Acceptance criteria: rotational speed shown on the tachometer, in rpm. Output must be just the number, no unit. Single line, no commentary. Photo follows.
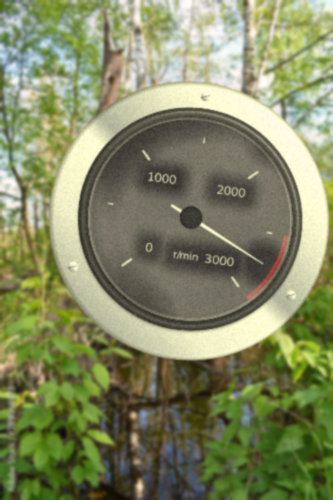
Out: 2750
